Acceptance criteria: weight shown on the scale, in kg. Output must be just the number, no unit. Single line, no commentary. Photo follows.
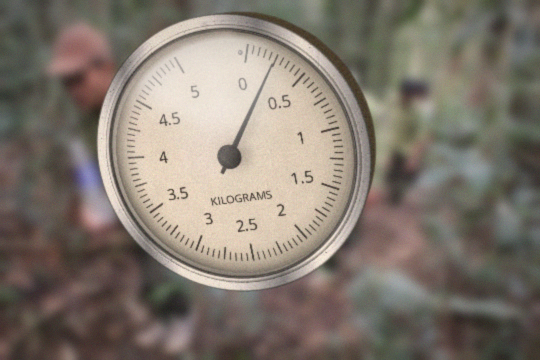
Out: 0.25
